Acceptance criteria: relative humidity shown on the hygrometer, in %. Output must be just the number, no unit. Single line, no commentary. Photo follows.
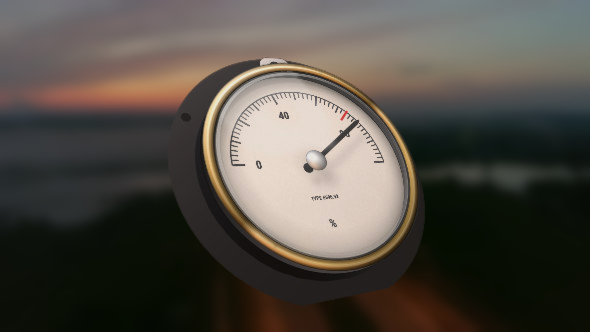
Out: 80
